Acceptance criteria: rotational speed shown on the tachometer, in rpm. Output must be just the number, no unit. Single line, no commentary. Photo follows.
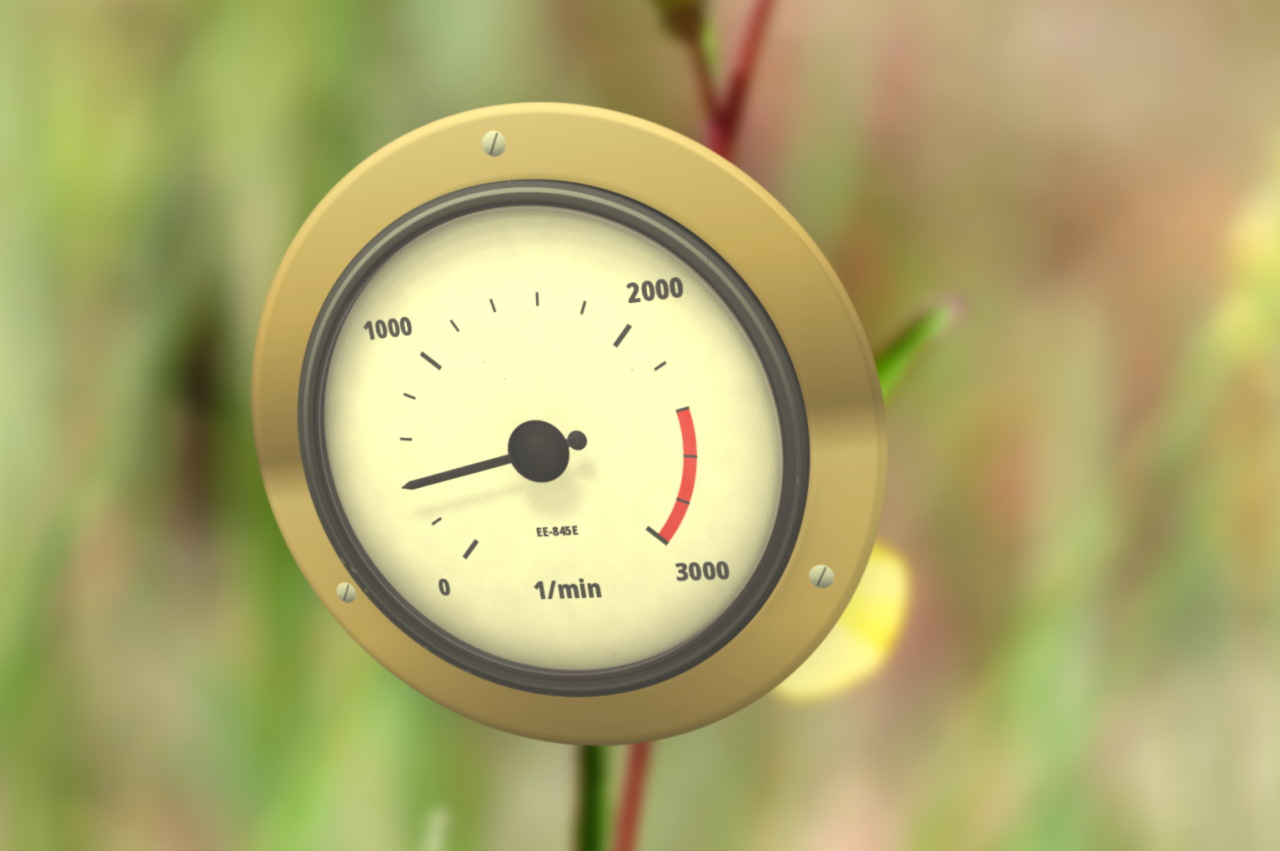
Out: 400
